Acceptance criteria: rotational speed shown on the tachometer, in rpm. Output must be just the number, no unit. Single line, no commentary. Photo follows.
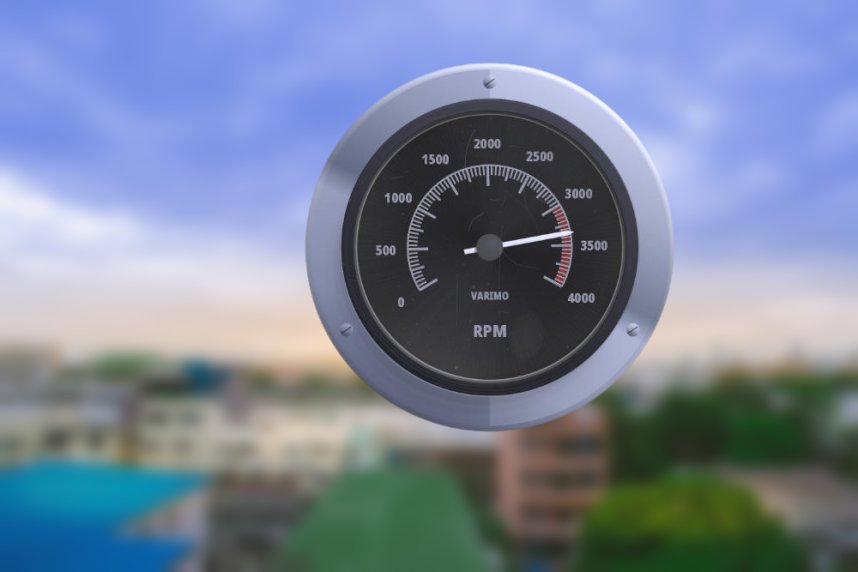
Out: 3350
